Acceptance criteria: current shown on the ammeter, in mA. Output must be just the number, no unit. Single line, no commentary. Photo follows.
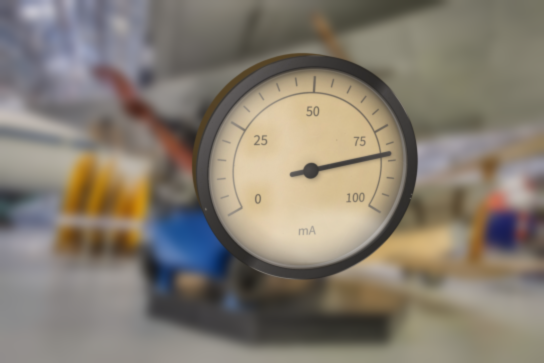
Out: 82.5
